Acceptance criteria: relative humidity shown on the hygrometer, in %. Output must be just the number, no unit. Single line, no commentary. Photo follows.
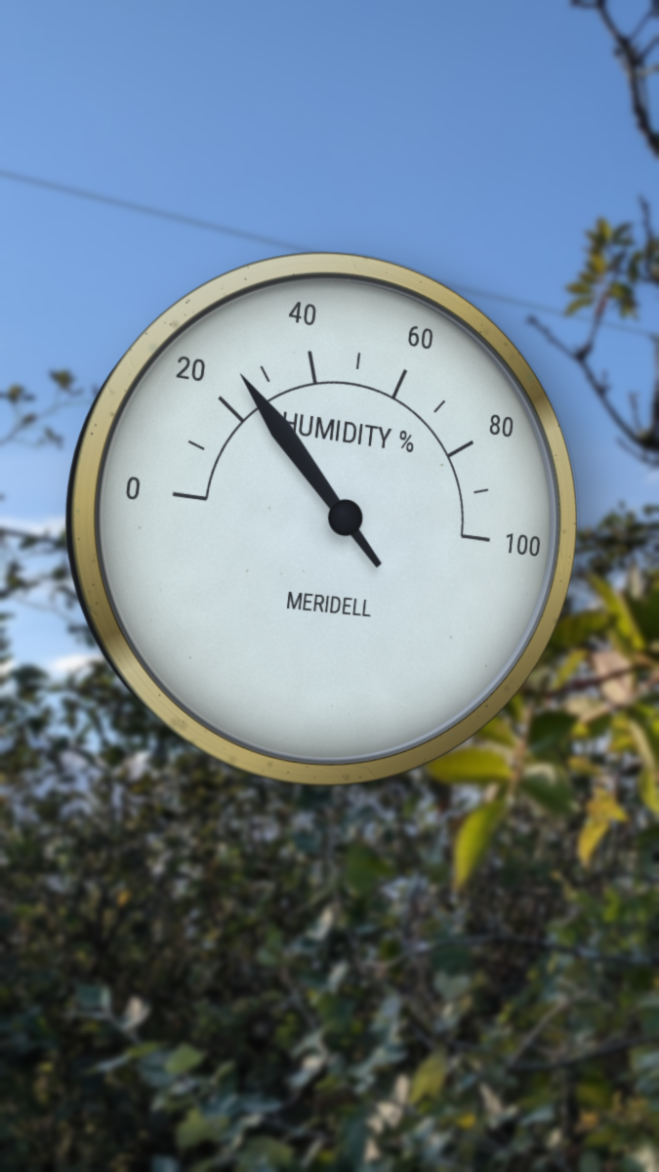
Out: 25
